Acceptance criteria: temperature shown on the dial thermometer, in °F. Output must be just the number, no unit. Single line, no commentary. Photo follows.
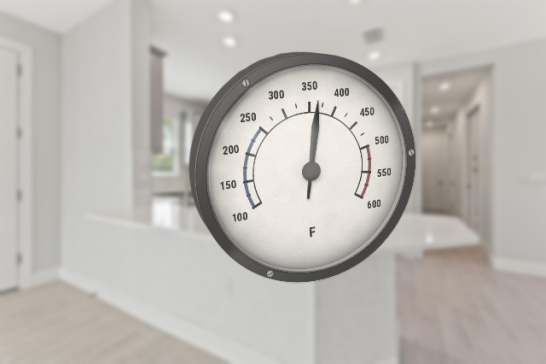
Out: 362.5
